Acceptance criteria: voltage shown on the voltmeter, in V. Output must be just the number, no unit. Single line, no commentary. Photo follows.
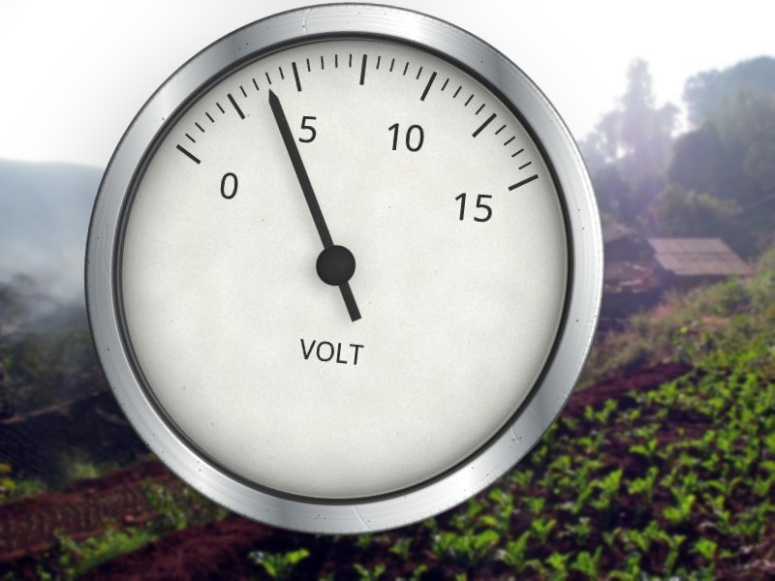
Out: 4
